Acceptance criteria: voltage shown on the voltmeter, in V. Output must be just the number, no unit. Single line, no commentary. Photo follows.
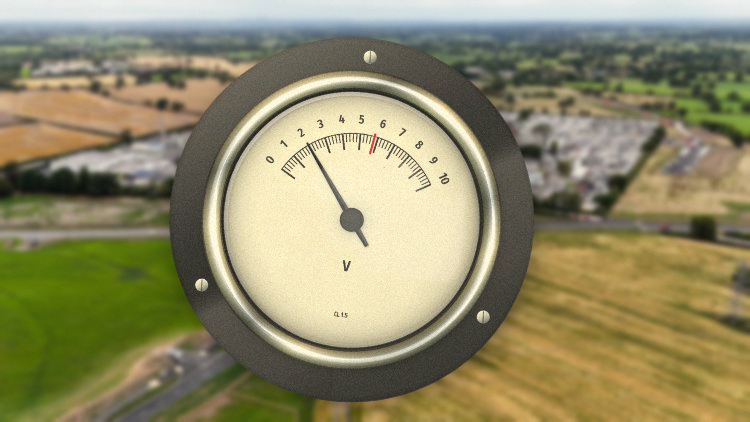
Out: 2
